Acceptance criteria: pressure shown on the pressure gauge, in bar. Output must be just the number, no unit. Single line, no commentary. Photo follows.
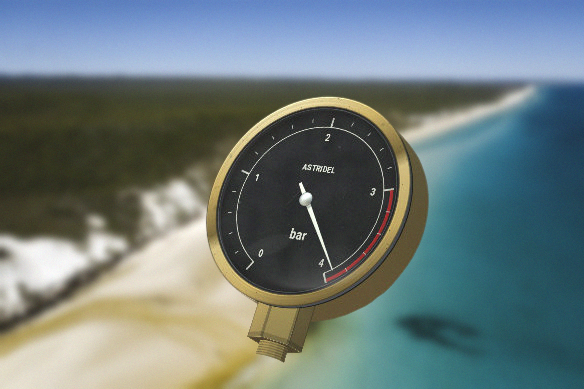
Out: 3.9
